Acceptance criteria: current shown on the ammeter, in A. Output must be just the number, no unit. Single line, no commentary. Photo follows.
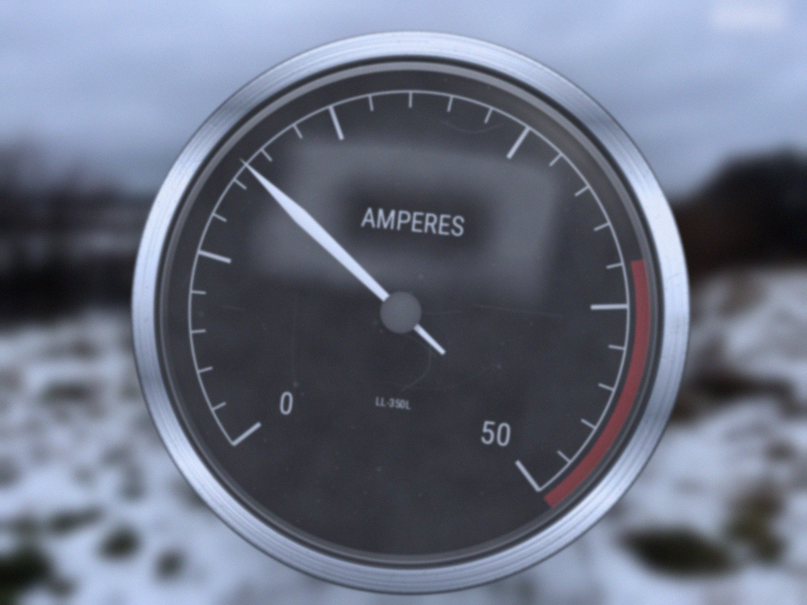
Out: 15
